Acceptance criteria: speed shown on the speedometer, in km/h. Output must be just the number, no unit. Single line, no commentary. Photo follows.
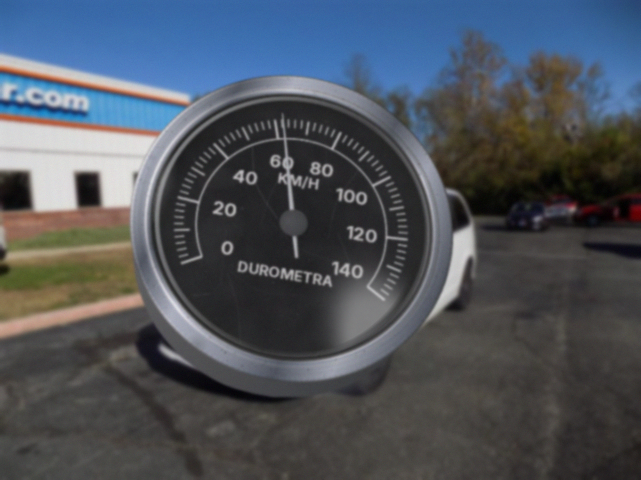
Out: 62
